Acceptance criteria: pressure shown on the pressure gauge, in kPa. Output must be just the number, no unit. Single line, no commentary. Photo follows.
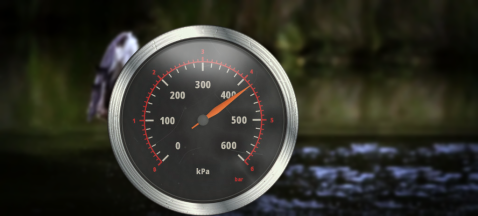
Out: 420
